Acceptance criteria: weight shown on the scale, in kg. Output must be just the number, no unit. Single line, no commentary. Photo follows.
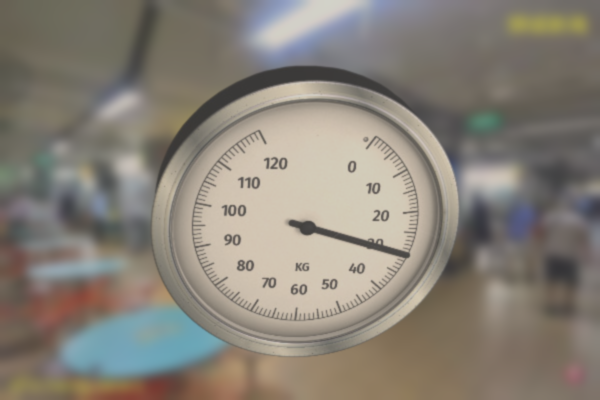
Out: 30
